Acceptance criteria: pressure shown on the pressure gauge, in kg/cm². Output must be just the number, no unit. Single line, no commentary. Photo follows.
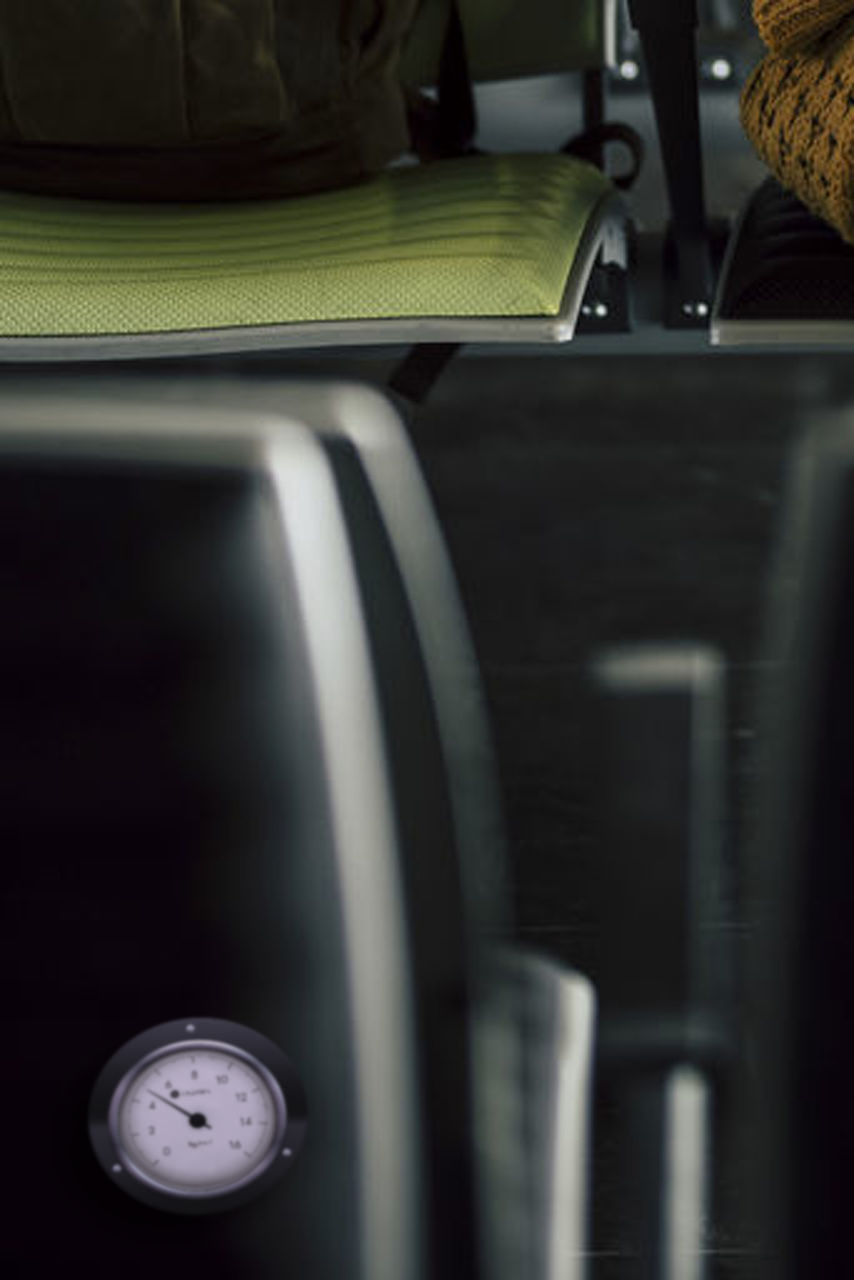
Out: 5
